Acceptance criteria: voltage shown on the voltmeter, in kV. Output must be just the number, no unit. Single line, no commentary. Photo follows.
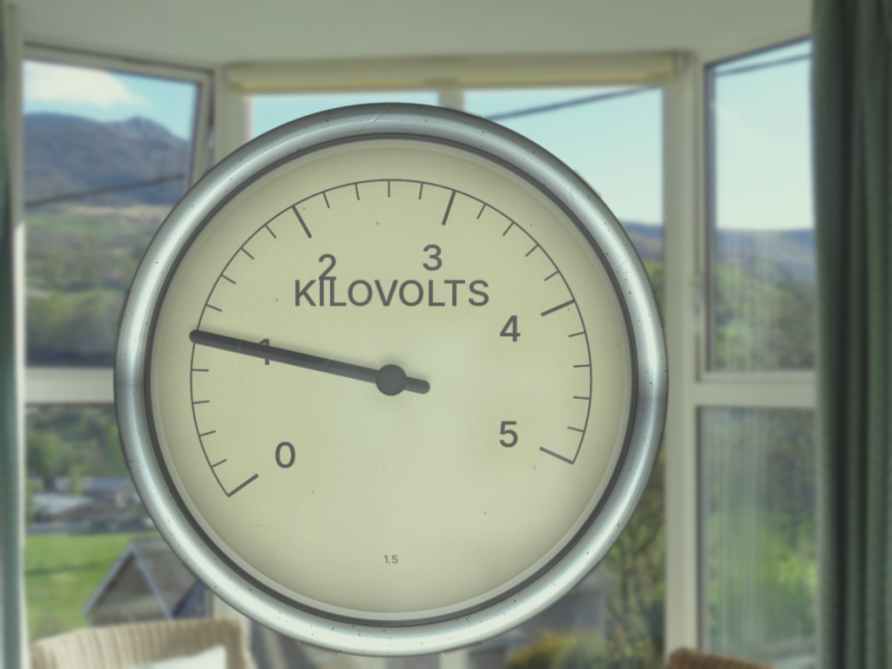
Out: 1
